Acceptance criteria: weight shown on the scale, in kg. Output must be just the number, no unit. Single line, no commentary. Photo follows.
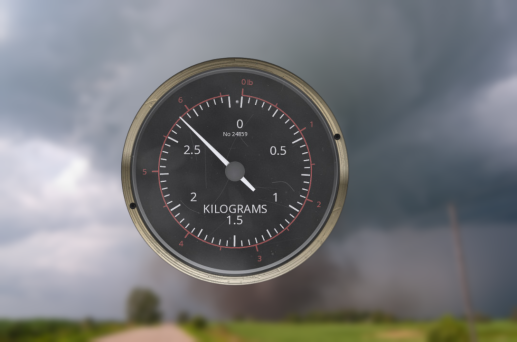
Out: 2.65
